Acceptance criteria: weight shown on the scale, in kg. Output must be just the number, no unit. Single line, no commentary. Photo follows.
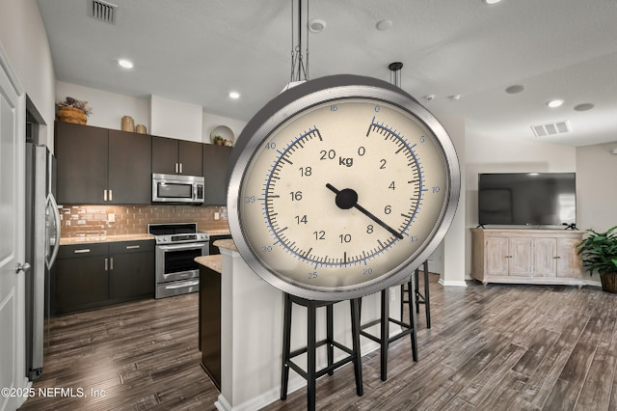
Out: 7
